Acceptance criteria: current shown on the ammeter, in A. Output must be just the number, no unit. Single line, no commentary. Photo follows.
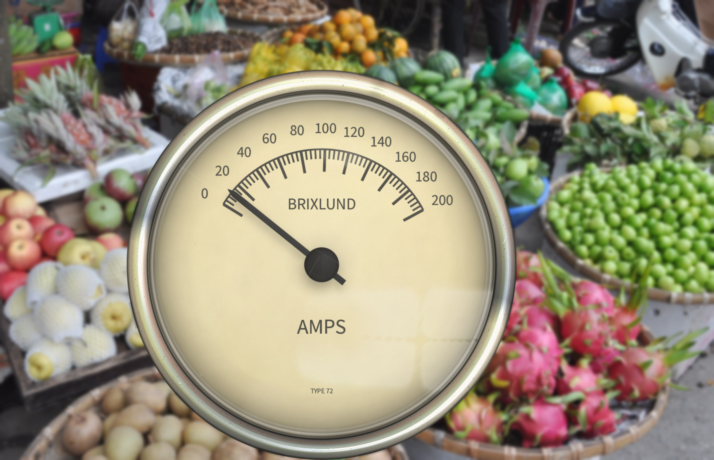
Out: 12
